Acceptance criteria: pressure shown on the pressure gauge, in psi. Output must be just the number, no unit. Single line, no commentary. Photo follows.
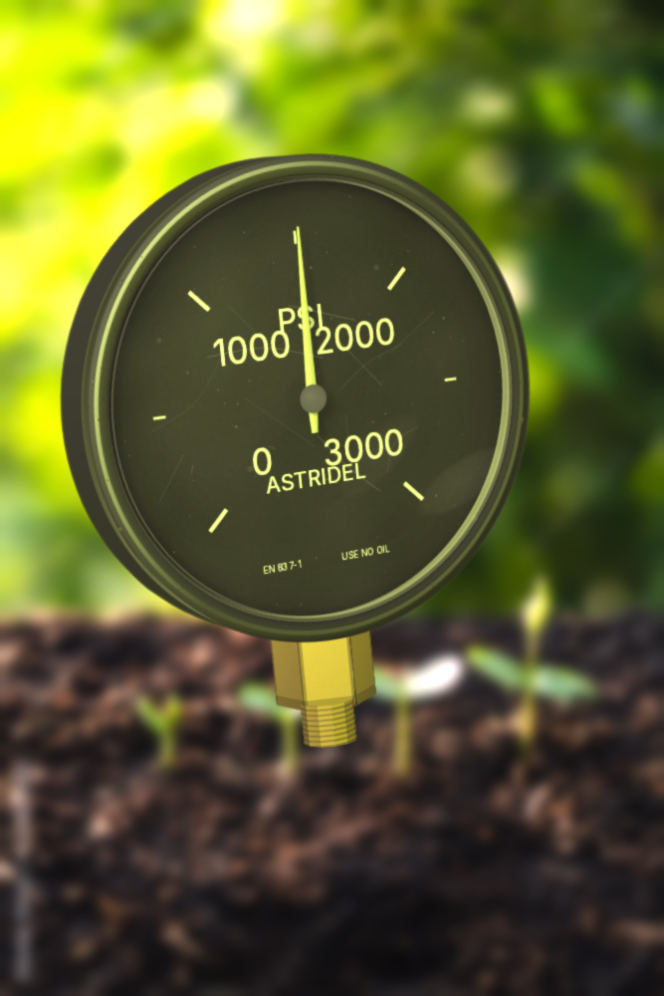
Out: 1500
